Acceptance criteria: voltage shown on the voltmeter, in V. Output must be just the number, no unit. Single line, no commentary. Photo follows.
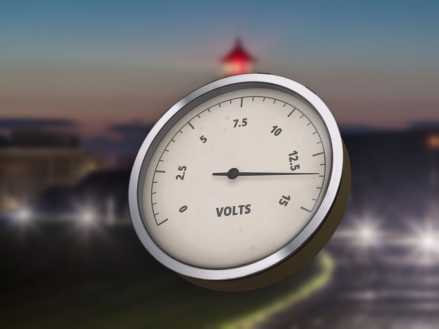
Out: 13.5
